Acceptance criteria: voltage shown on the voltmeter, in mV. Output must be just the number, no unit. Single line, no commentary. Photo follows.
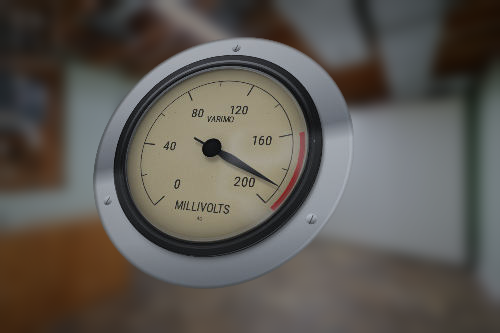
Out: 190
